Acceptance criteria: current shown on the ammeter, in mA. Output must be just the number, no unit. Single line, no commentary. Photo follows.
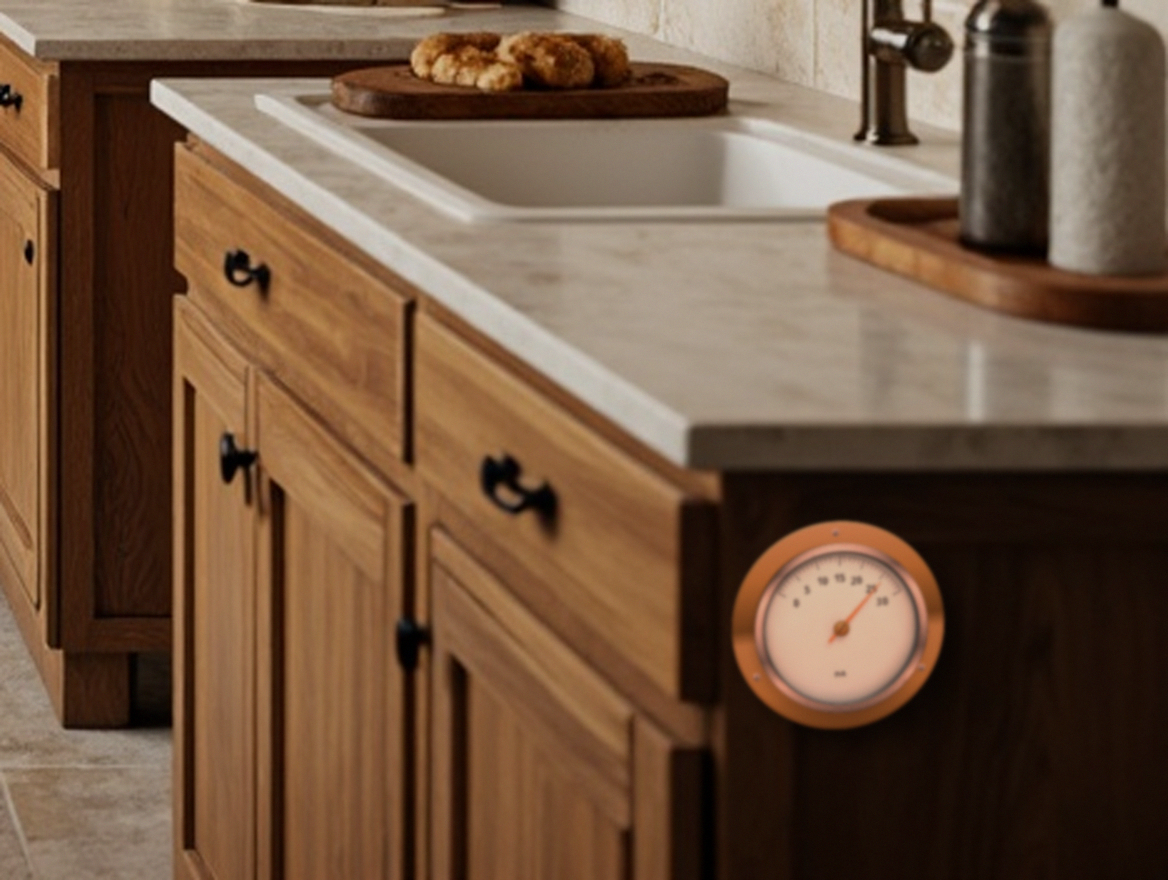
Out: 25
